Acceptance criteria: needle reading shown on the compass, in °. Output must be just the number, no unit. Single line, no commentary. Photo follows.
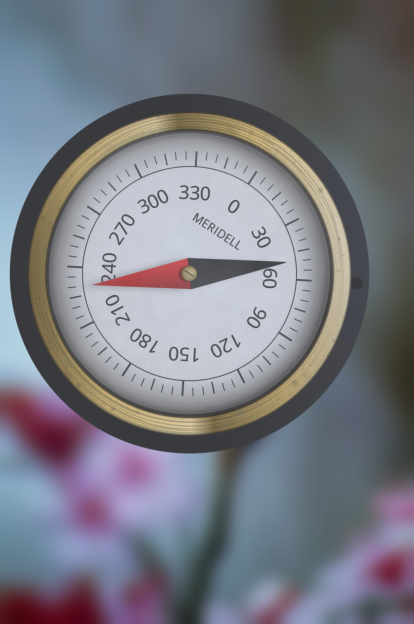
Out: 230
